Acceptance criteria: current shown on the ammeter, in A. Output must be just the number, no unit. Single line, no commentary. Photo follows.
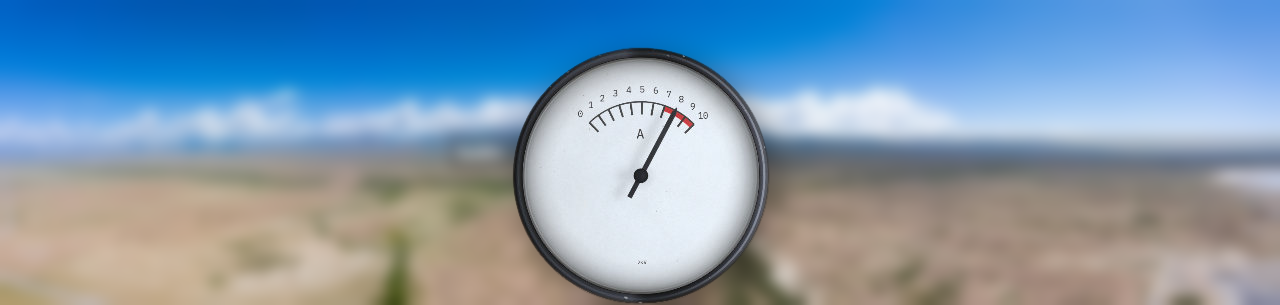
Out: 8
